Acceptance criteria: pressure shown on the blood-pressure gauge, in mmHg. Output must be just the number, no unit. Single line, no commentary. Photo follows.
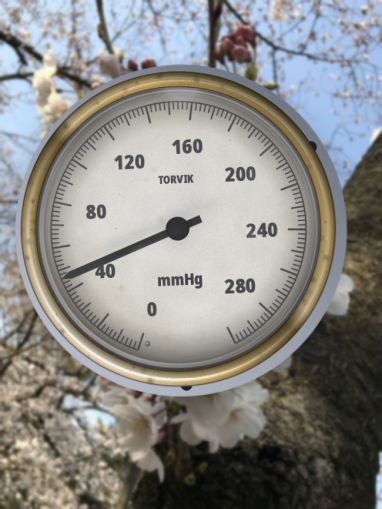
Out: 46
